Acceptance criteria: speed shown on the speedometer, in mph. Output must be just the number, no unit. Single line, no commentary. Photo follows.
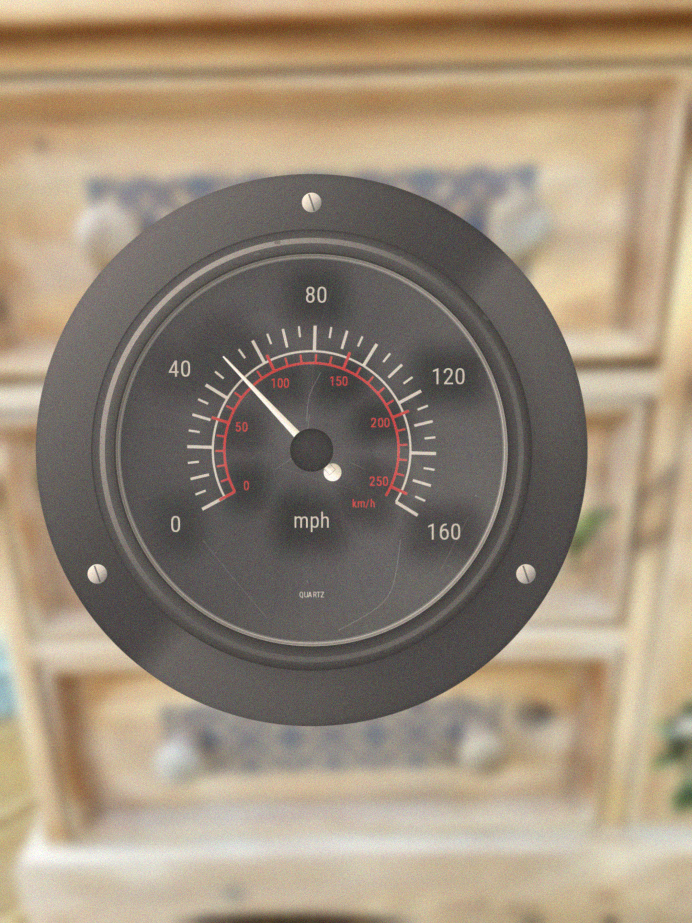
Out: 50
